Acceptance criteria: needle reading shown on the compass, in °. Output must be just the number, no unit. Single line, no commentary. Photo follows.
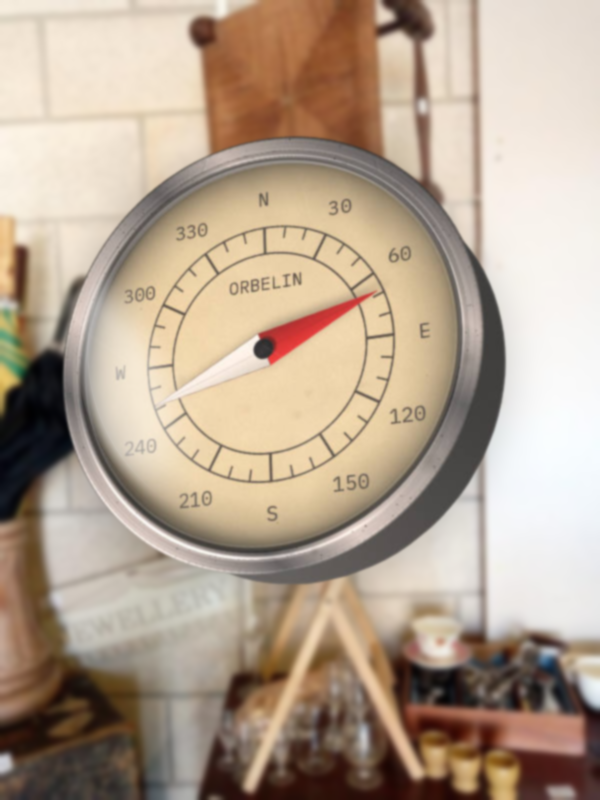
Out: 70
